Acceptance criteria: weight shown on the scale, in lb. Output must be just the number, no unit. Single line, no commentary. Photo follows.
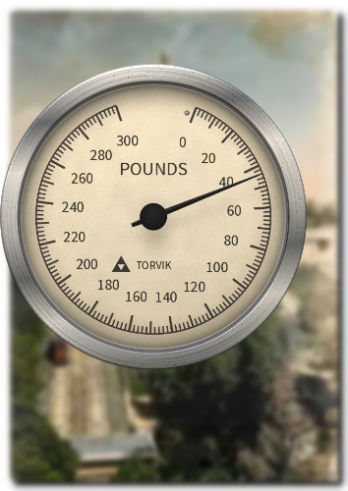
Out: 44
